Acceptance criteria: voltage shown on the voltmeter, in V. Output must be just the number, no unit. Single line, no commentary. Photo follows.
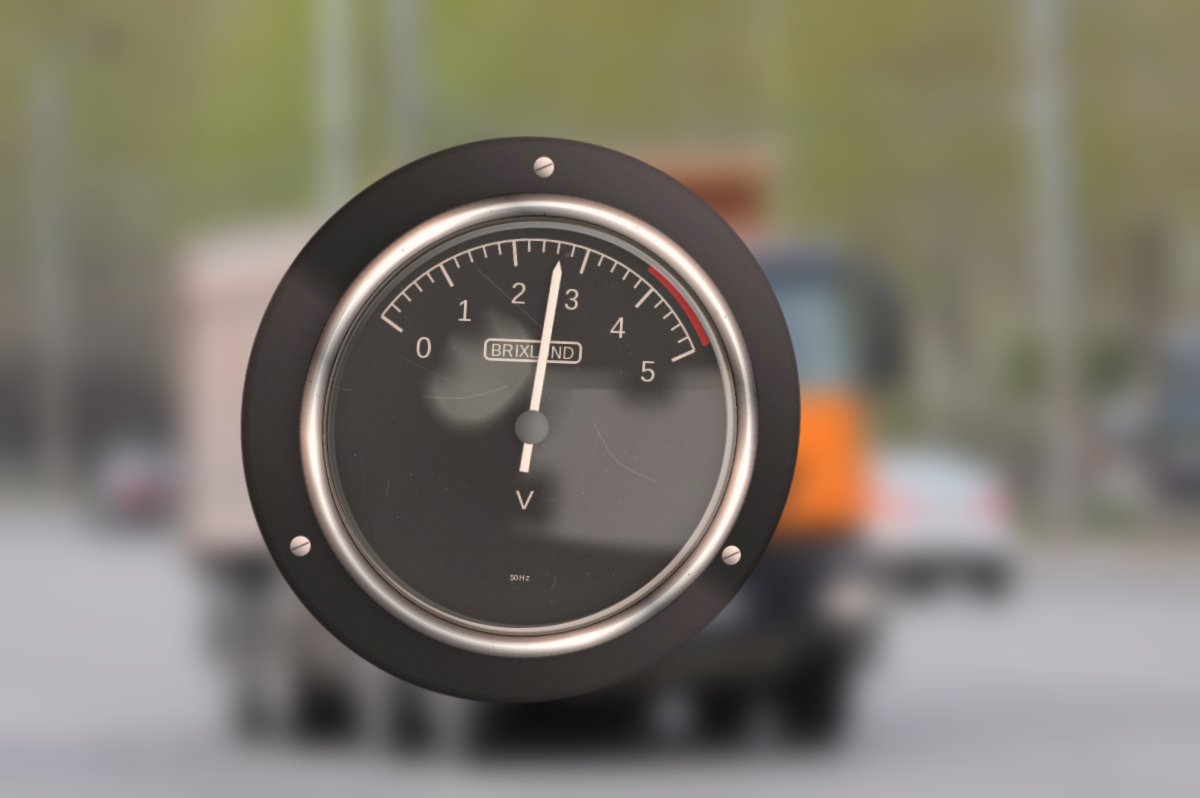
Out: 2.6
